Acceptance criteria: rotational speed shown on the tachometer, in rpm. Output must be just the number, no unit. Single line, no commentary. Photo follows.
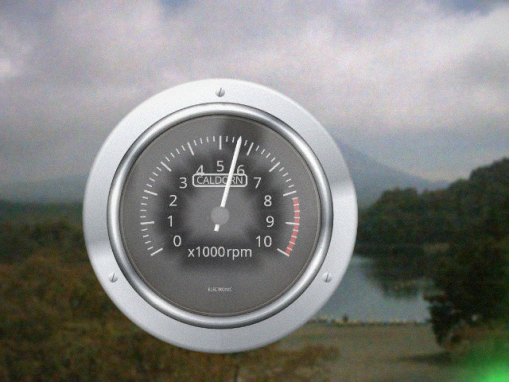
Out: 5600
